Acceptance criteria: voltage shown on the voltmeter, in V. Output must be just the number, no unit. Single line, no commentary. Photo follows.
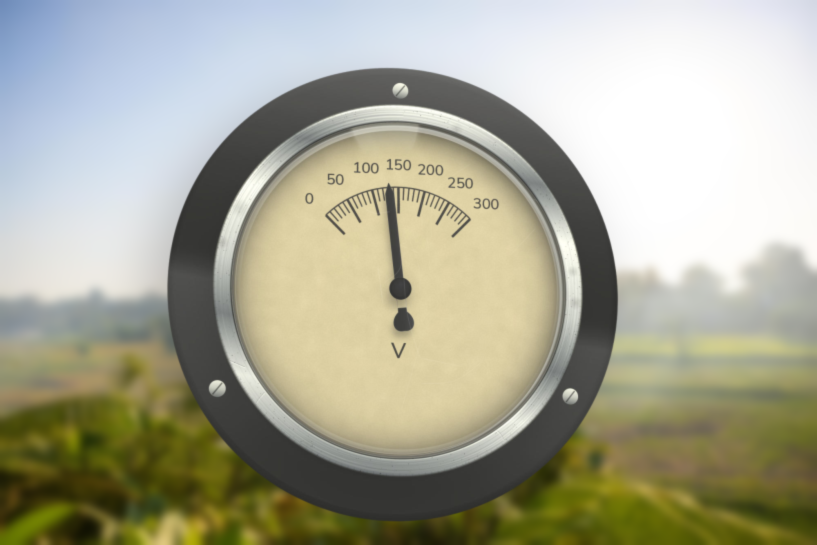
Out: 130
